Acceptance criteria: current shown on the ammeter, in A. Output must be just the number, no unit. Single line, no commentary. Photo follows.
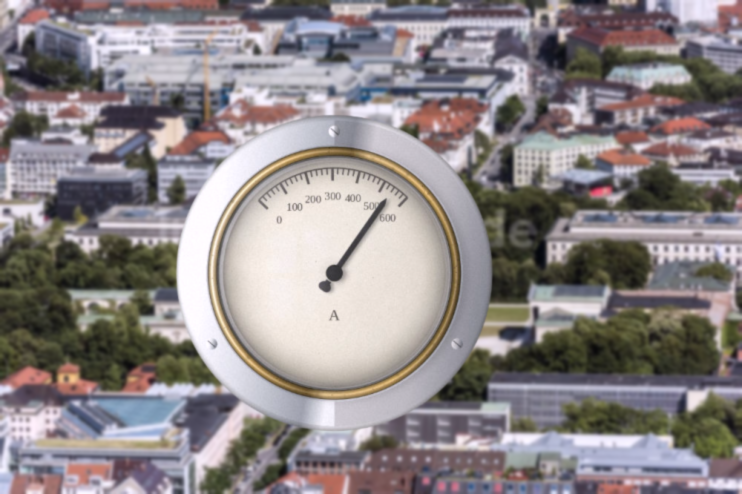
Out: 540
